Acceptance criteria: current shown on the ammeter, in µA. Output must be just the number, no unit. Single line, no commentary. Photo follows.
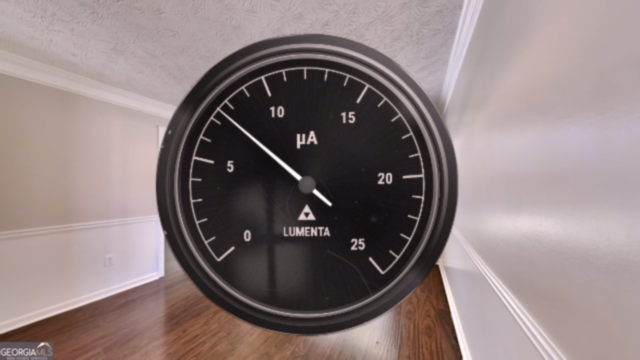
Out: 7.5
